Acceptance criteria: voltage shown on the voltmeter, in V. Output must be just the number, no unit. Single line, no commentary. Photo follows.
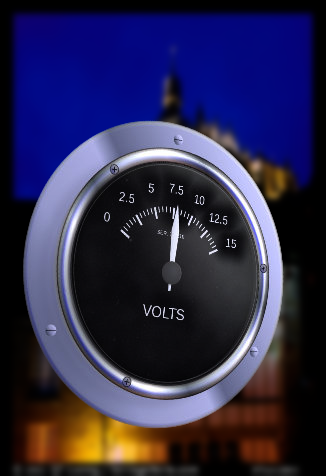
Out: 7.5
